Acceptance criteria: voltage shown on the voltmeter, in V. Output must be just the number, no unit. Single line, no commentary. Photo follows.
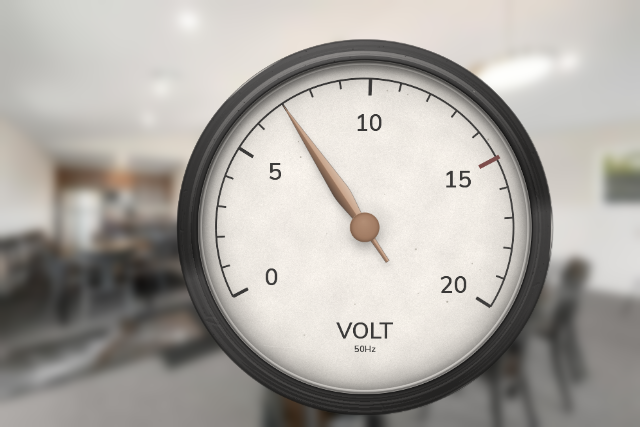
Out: 7
